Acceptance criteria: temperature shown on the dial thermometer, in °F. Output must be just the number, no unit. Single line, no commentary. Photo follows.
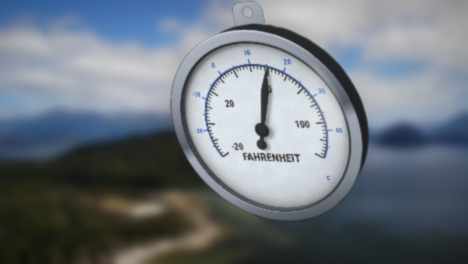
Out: 60
